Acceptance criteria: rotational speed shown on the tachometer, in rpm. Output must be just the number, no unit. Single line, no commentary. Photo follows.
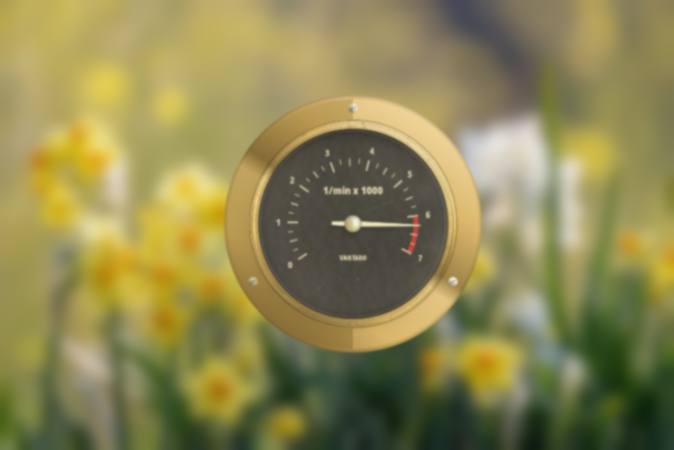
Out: 6250
